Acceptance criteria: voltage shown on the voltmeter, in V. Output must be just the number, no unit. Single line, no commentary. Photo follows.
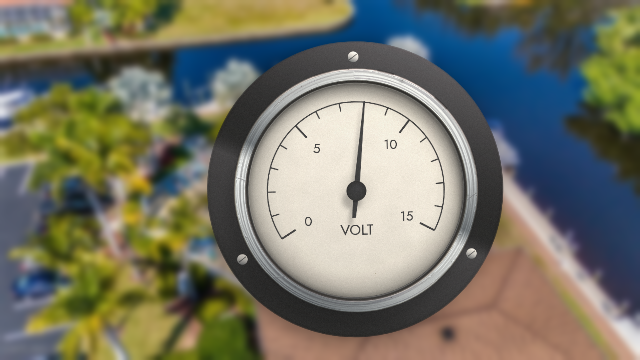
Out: 8
